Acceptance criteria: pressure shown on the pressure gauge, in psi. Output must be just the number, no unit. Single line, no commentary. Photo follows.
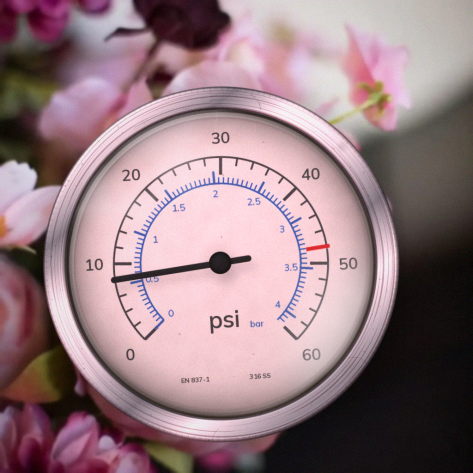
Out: 8
